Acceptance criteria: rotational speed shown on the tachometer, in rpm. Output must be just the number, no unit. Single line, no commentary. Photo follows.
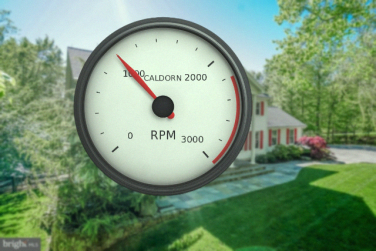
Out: 1000
